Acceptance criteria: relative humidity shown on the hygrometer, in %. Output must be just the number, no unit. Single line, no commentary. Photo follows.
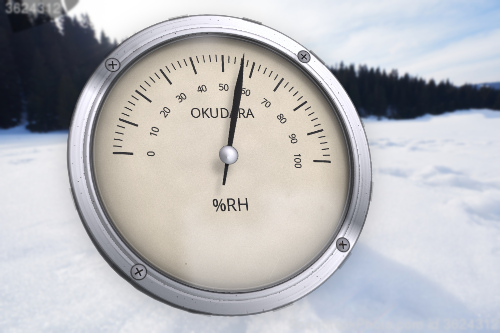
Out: 56
